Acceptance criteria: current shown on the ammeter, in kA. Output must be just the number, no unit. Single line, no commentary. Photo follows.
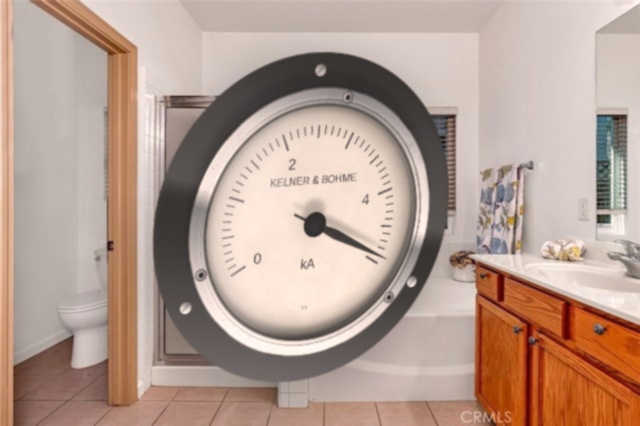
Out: 4.9
